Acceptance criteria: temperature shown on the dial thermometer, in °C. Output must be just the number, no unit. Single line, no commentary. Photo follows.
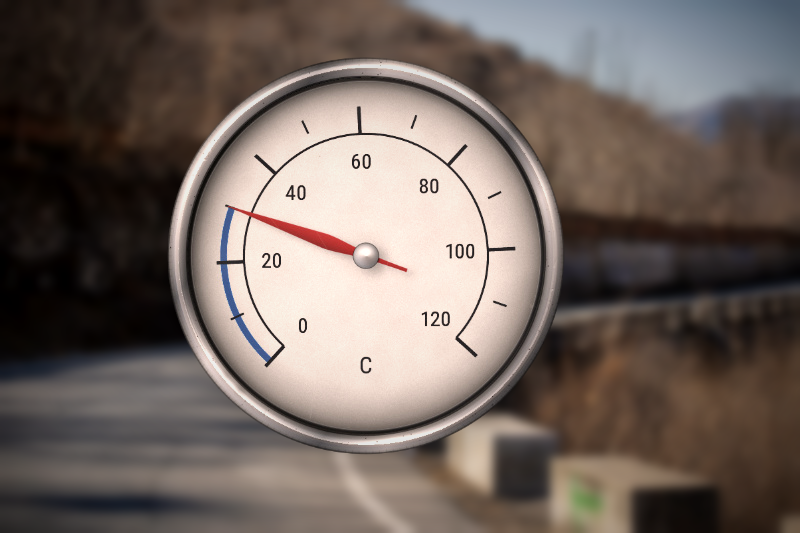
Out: 30
